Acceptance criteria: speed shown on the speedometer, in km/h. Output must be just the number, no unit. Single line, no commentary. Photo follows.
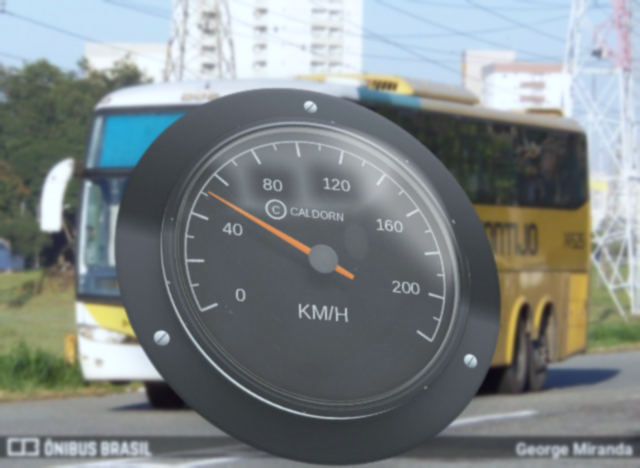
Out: 50
